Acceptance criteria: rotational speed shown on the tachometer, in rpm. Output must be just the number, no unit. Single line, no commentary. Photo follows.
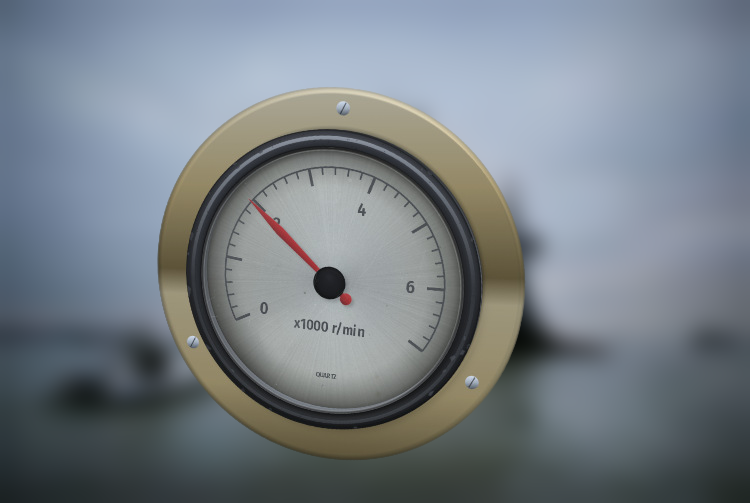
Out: 2000
